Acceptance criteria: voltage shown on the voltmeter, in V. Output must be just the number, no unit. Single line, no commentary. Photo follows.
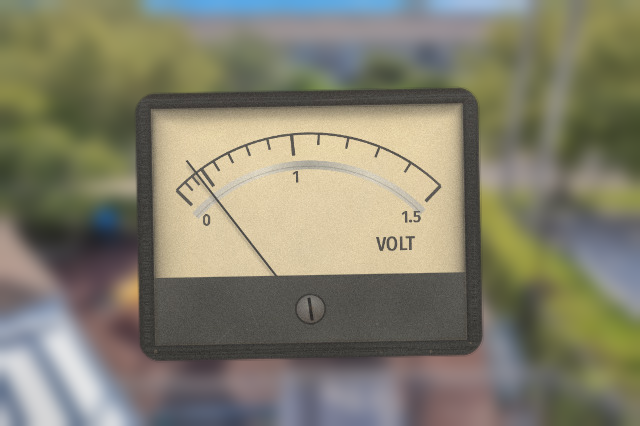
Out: 0.45
